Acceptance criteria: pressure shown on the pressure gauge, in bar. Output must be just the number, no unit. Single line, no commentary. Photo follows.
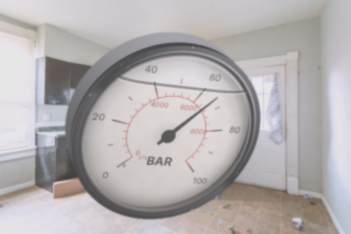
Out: 65
